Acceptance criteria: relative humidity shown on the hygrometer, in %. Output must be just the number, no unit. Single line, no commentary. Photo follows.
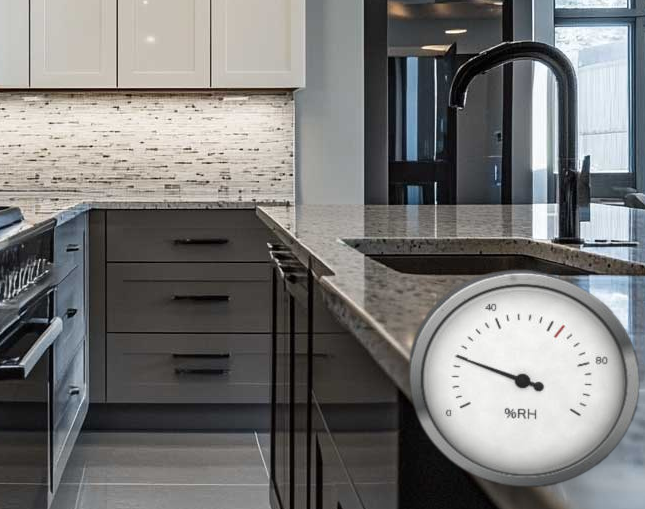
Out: 20
